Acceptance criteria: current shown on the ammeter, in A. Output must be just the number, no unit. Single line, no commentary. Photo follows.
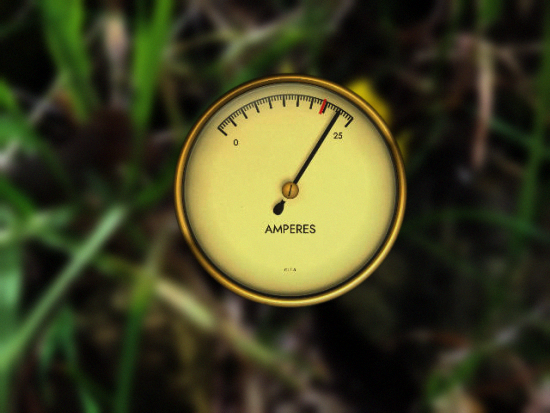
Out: 22.5
